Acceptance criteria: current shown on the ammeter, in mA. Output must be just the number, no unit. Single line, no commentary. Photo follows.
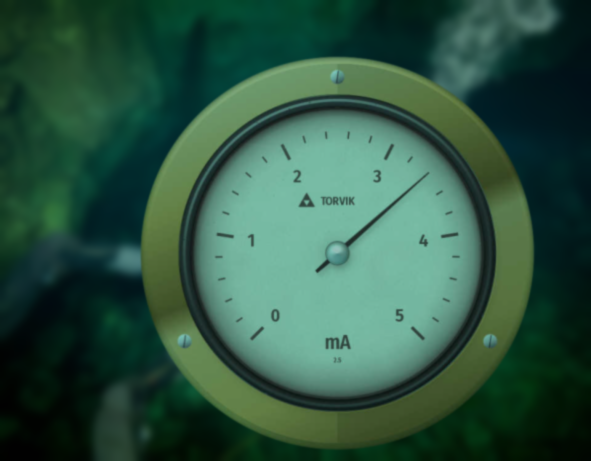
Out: 3.4
